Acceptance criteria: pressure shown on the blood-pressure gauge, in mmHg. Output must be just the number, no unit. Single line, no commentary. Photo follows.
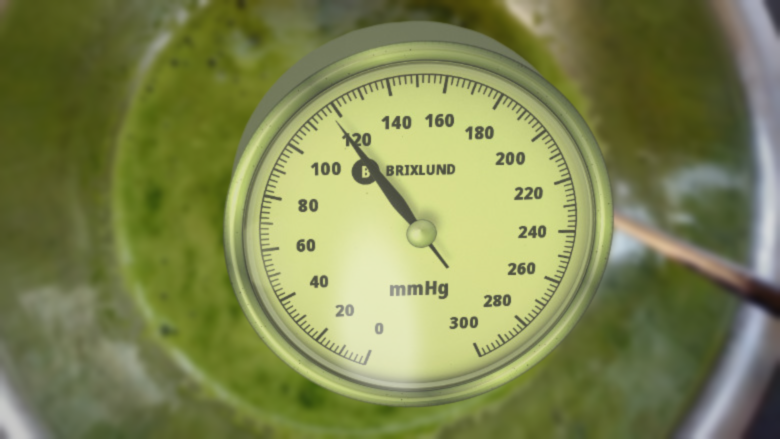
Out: 118
